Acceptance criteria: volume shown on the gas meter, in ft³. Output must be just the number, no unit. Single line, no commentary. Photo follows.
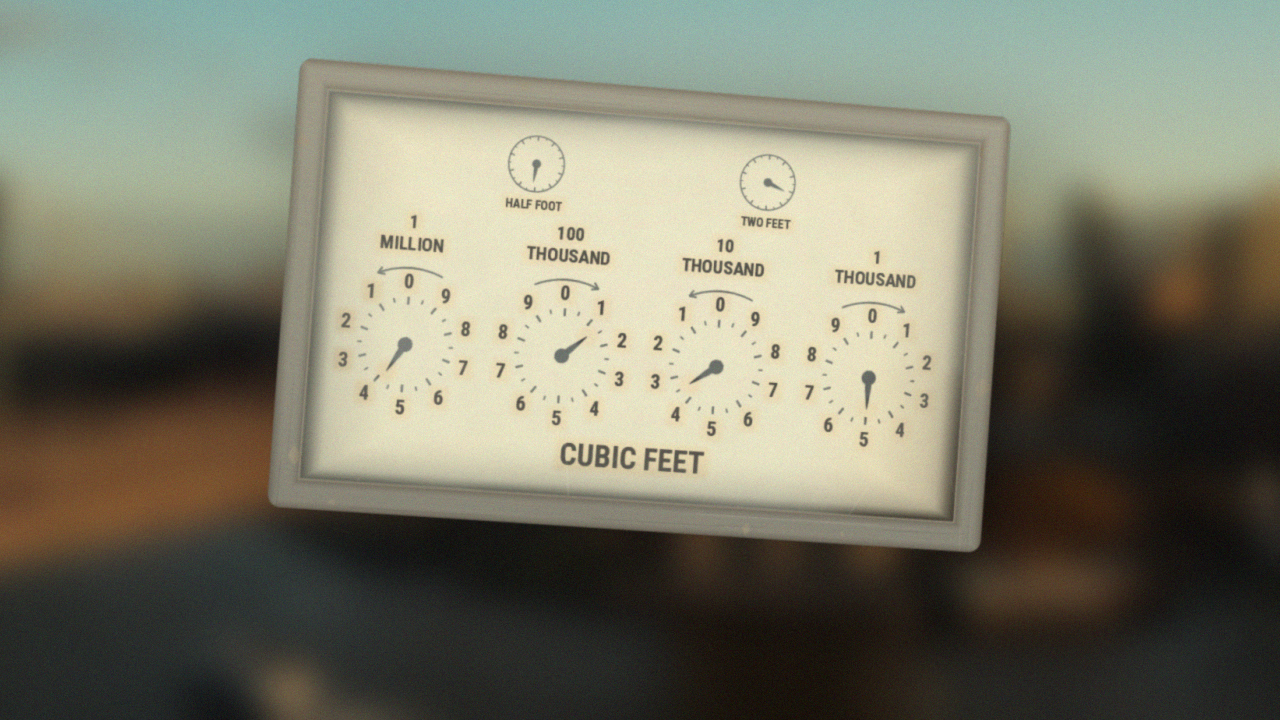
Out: 413500
